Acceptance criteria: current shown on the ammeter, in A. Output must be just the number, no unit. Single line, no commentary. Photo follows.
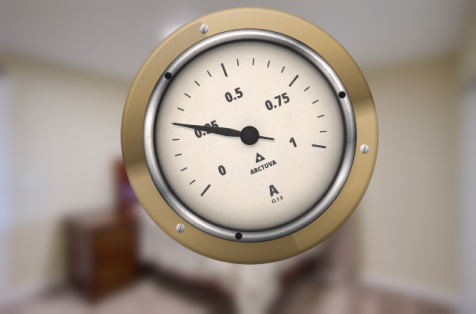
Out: 0.25
